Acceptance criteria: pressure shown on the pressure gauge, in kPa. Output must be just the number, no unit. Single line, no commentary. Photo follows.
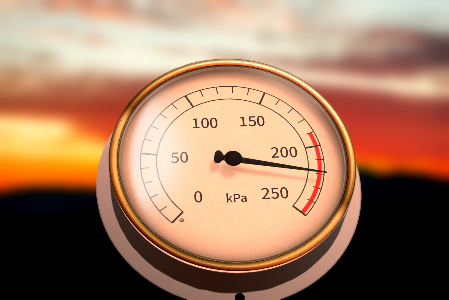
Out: 220
